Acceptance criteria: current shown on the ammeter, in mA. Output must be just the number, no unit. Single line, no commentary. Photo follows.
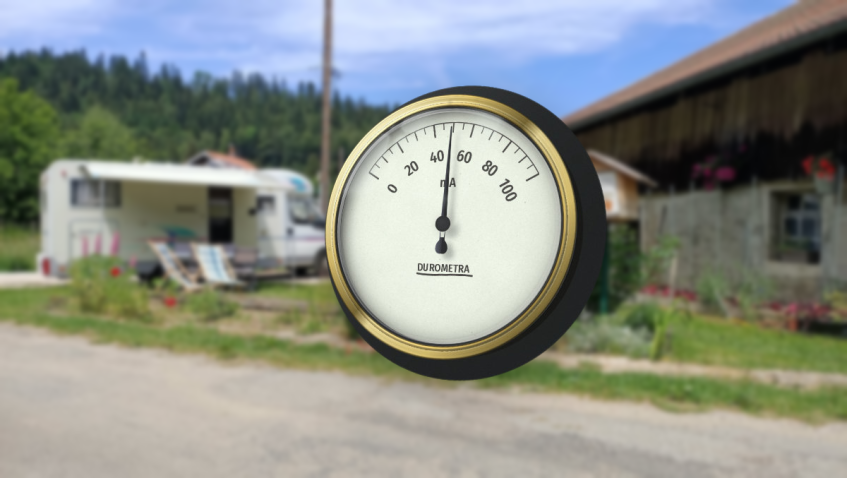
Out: 50
